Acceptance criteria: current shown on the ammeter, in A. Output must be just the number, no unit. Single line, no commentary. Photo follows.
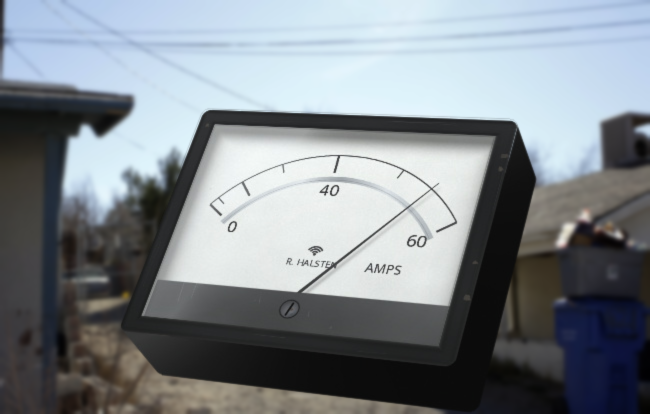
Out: 55
